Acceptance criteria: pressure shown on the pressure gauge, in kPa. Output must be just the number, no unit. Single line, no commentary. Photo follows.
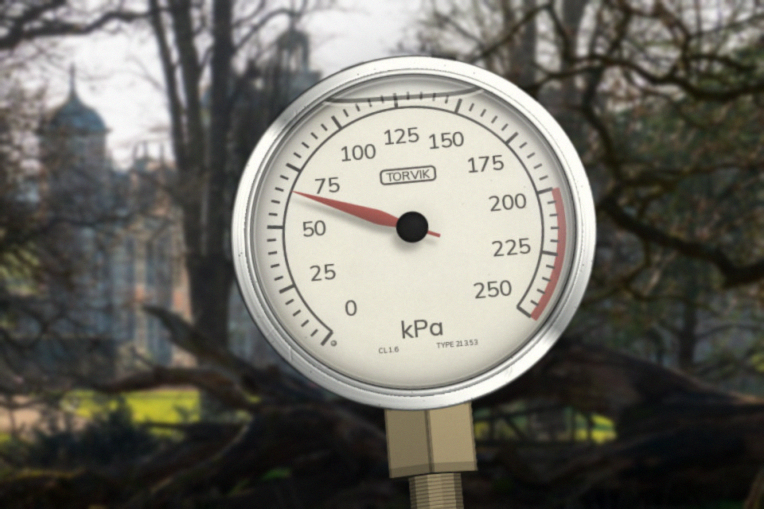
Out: 65
